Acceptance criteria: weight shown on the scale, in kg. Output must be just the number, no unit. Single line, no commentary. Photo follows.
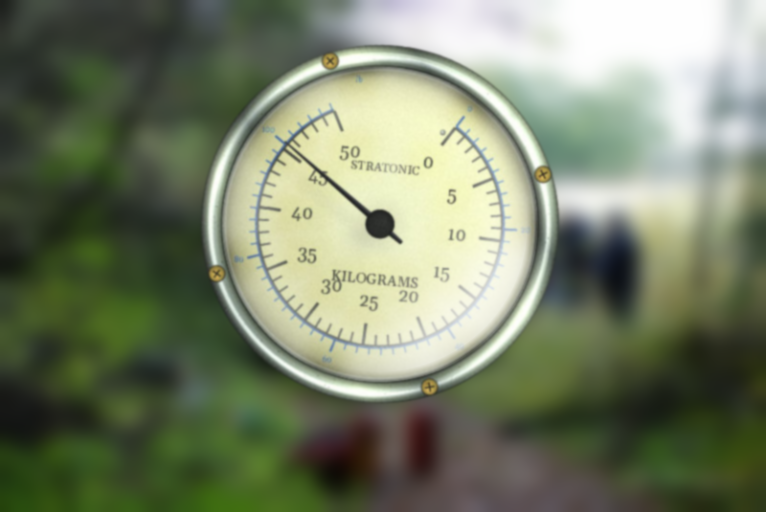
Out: 45.5
